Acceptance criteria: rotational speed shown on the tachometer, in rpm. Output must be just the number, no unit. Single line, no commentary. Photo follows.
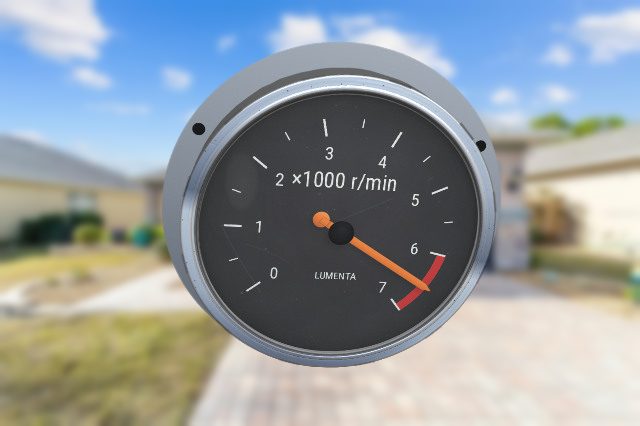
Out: 6500
